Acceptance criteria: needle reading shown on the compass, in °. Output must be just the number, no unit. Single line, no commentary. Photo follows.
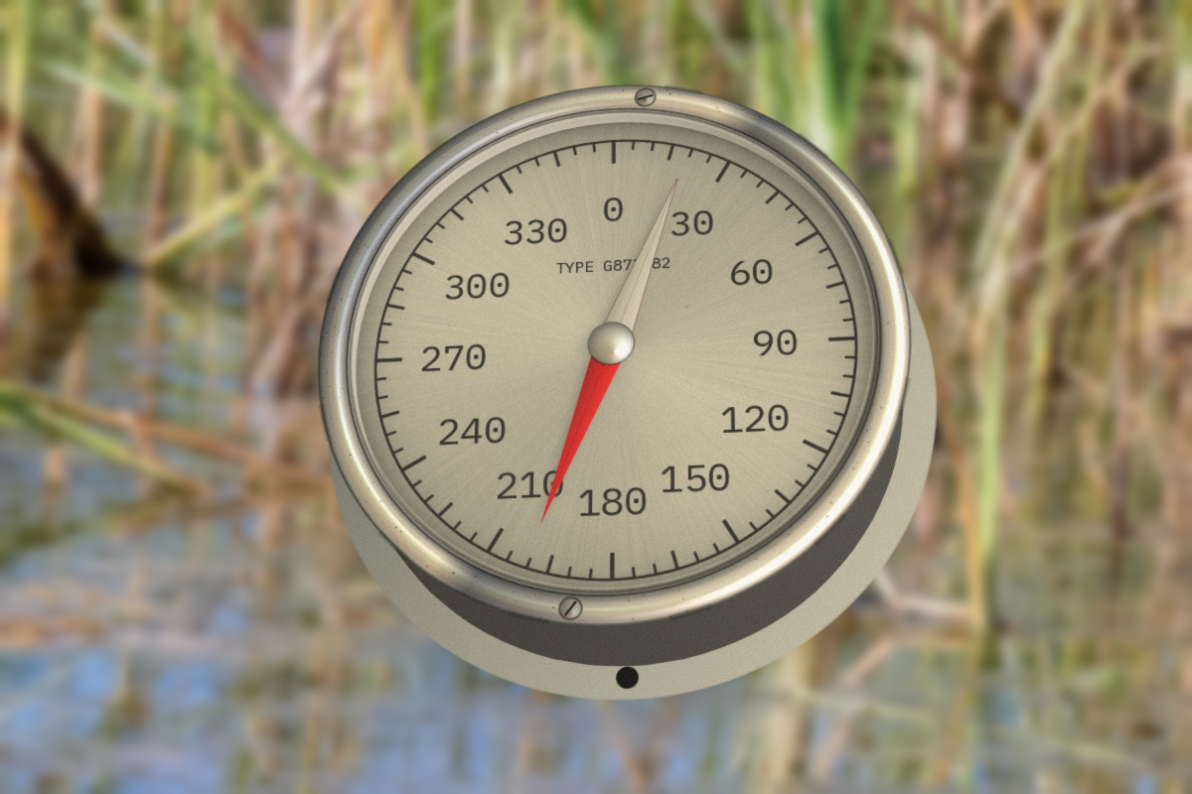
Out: 200
